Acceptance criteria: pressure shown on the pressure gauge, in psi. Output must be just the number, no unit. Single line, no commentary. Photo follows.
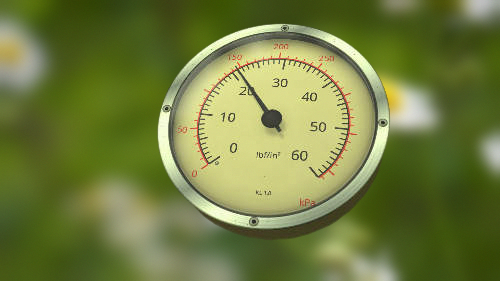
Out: 21
